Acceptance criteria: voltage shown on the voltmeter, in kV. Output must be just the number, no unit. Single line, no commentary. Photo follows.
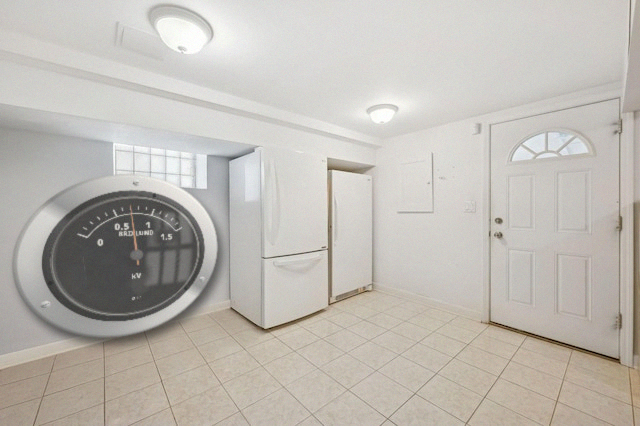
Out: 0.7
